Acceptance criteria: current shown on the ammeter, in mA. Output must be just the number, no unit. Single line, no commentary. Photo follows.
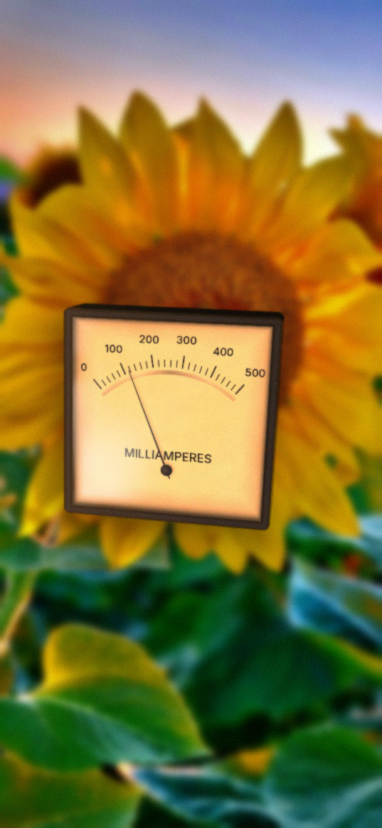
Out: 120
